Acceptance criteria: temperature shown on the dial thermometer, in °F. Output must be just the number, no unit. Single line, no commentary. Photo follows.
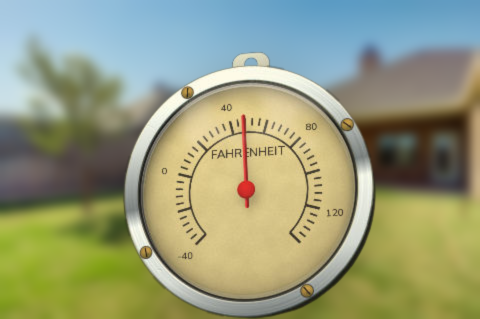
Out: 48
